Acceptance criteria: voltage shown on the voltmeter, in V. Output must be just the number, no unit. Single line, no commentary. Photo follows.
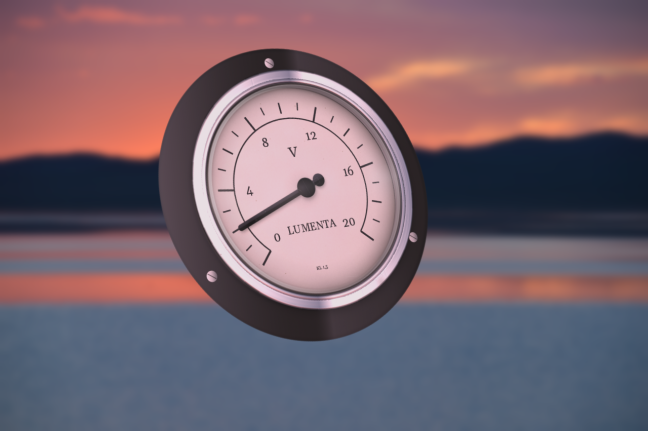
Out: 2
